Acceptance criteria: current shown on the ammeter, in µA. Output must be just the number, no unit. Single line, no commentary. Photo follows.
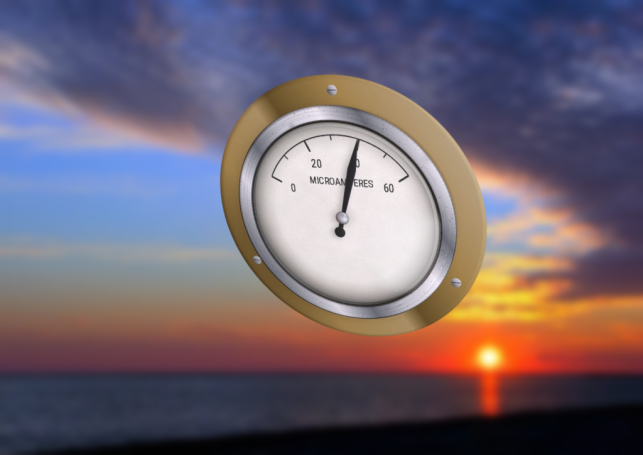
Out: 40
